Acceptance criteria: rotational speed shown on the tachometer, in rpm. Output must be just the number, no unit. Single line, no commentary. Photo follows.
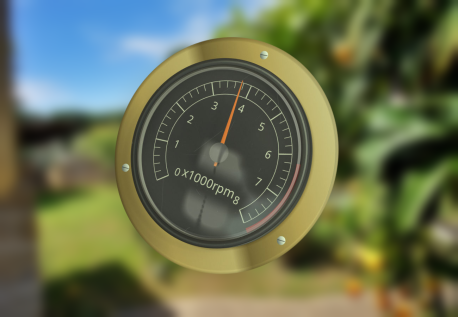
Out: 3800
